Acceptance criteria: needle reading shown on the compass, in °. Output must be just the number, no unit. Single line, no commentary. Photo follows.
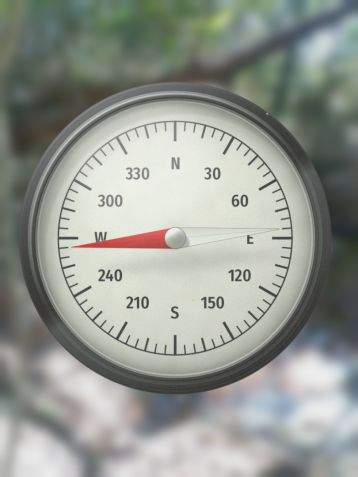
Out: 265
